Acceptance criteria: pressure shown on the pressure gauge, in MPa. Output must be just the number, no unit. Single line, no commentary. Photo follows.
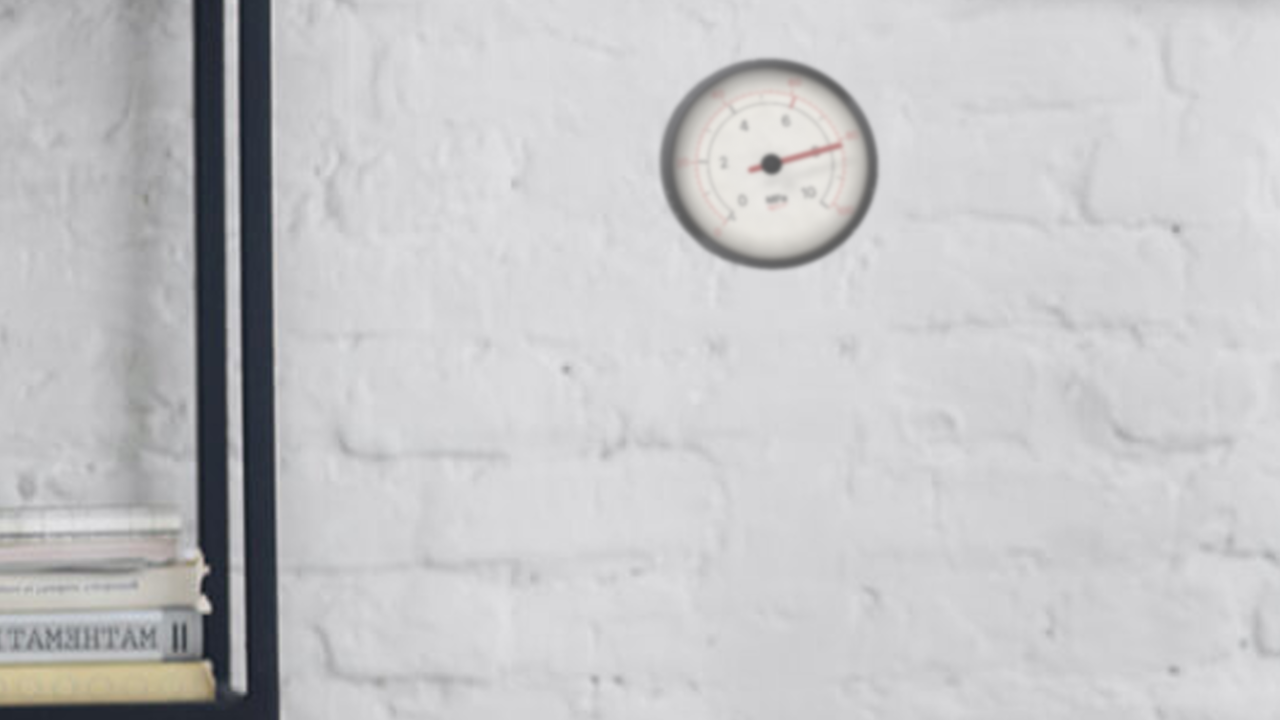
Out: 8
